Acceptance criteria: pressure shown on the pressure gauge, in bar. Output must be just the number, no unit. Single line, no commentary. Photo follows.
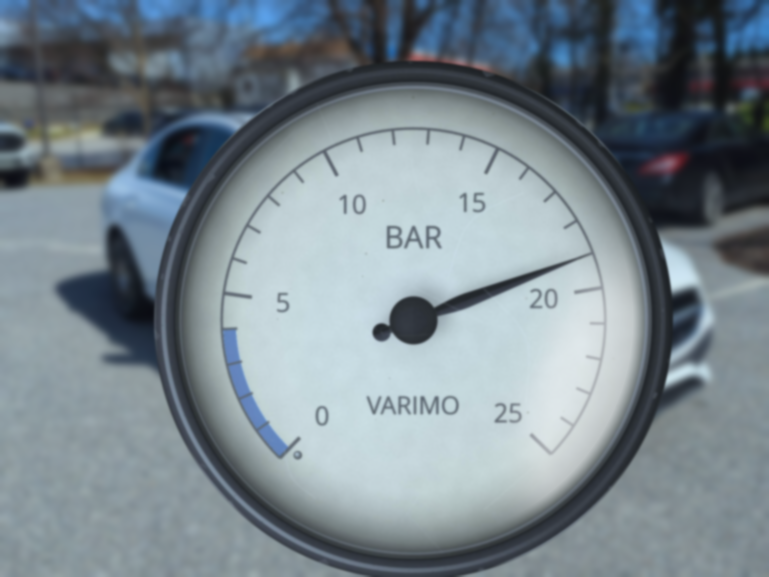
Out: 19
